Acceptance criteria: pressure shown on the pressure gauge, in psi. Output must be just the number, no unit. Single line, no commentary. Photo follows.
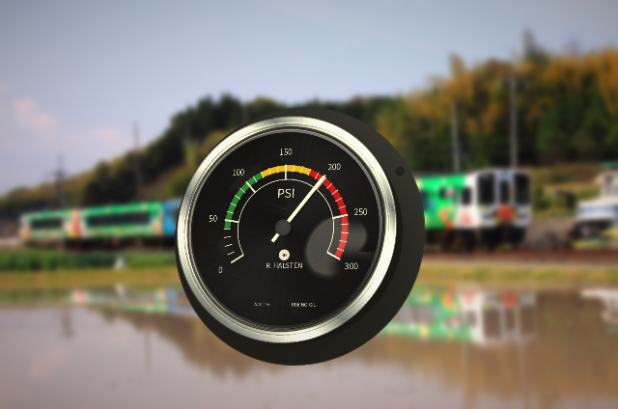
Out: 200
